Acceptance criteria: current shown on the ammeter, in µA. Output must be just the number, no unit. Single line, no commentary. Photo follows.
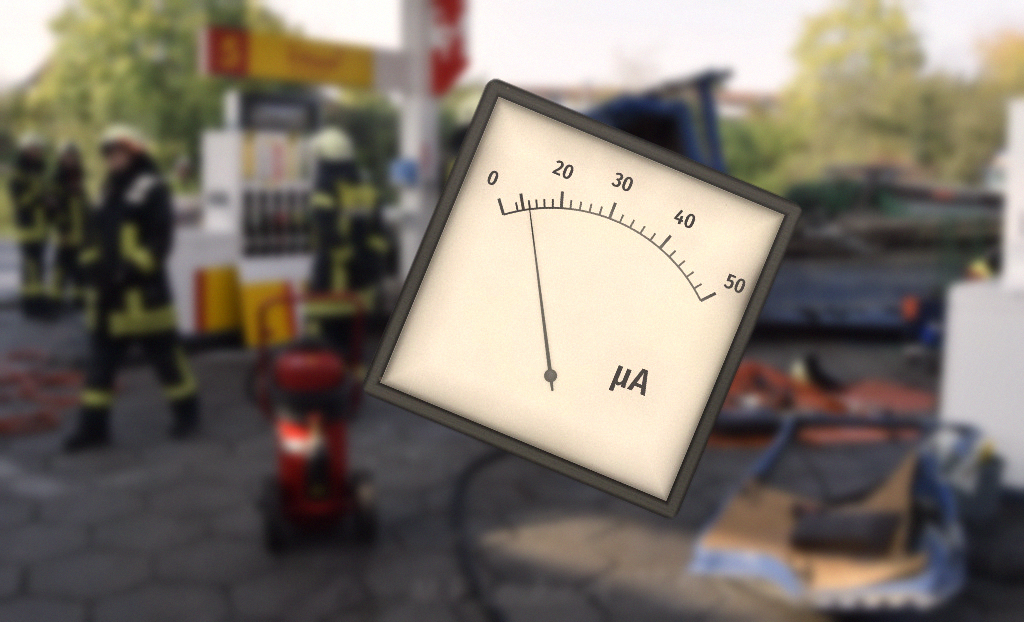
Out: 12
